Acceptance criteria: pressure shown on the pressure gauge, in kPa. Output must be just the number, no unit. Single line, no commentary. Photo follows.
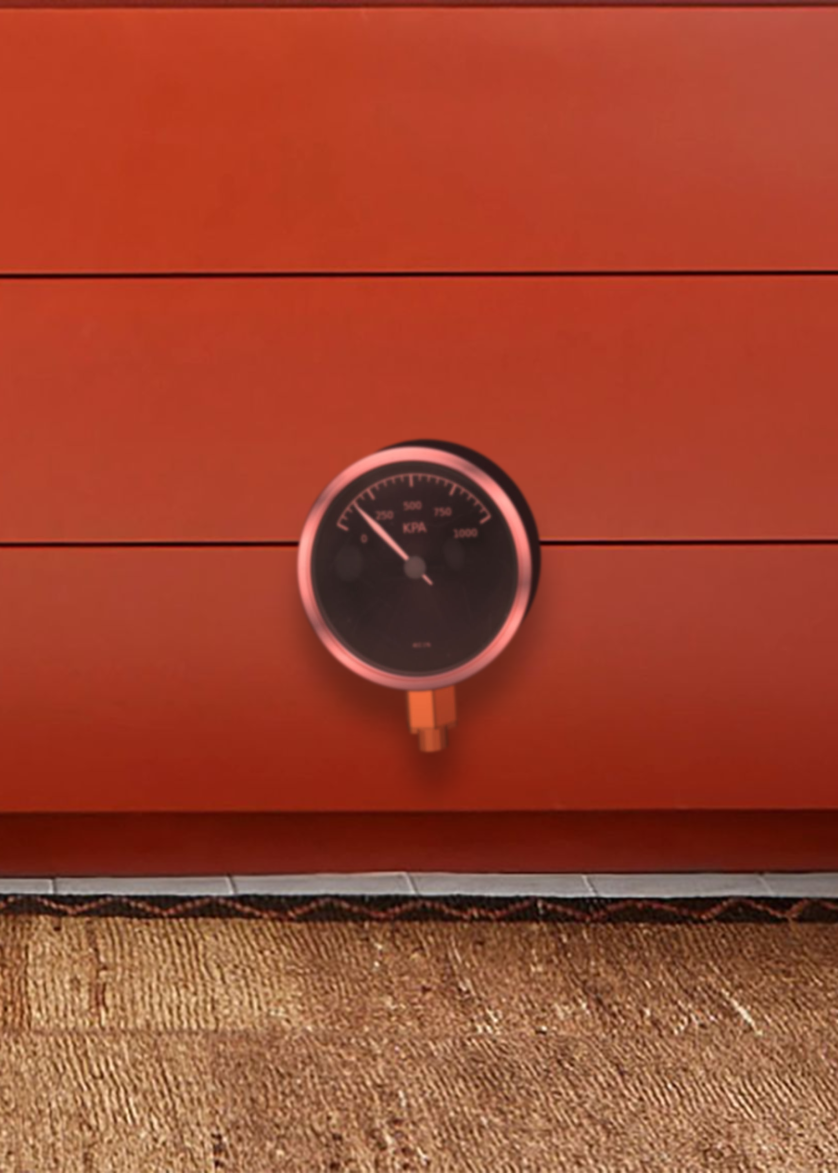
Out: 150
